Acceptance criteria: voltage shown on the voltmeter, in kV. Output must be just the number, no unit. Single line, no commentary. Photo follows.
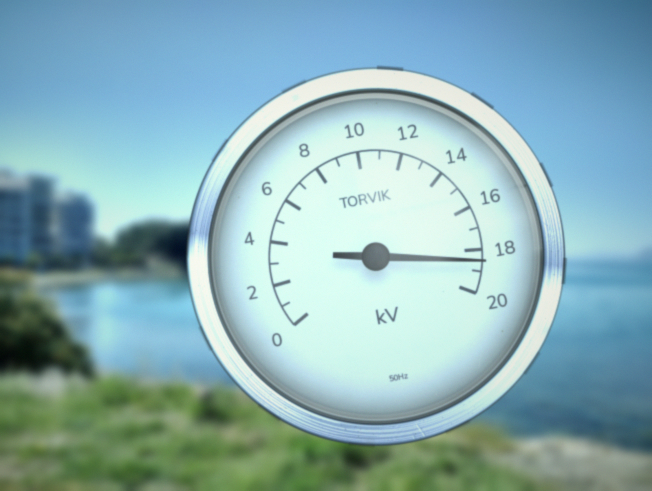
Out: 18.5
